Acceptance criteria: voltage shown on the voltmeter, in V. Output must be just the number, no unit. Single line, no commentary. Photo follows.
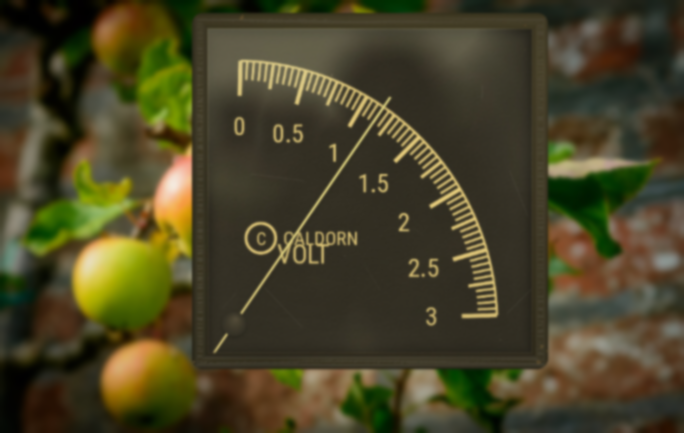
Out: 1.15
